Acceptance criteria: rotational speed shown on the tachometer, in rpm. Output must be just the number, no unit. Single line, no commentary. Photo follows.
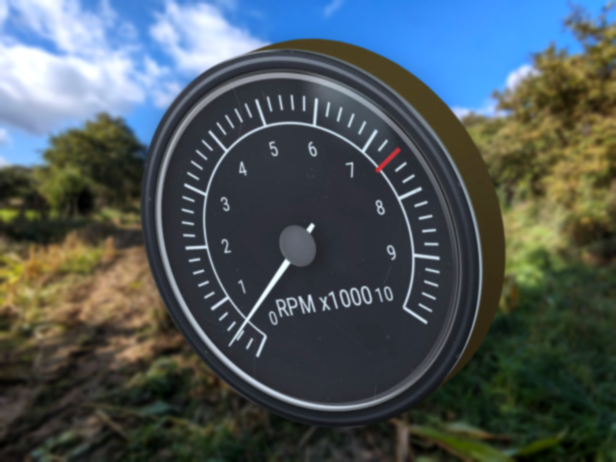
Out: 400
